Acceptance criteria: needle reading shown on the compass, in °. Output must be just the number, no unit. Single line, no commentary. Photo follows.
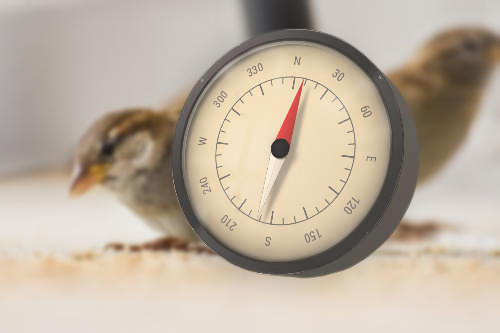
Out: 10
